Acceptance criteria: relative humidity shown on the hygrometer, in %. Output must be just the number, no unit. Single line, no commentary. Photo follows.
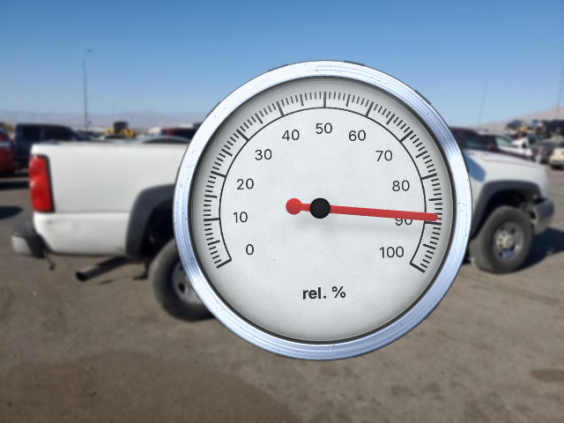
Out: 89
